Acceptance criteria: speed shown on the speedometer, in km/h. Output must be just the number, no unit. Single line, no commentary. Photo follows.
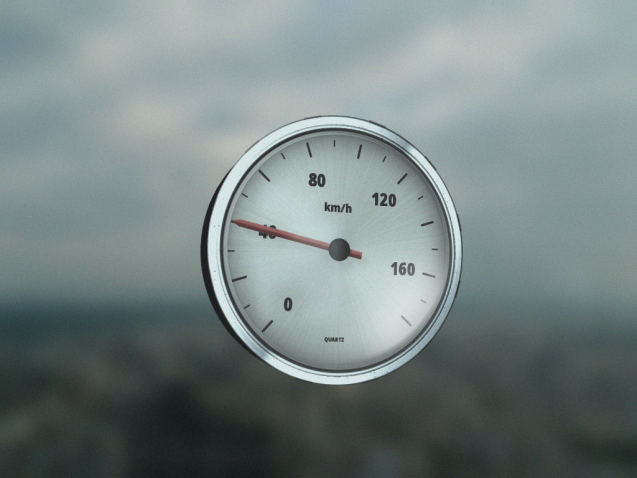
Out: 40
